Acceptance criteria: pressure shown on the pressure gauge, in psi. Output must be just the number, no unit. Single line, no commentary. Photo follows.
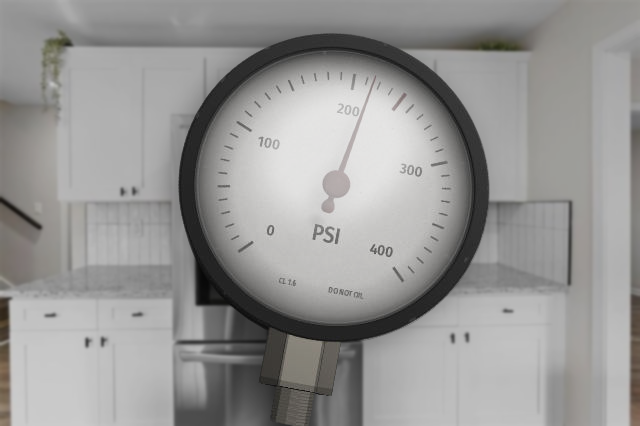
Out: 215
